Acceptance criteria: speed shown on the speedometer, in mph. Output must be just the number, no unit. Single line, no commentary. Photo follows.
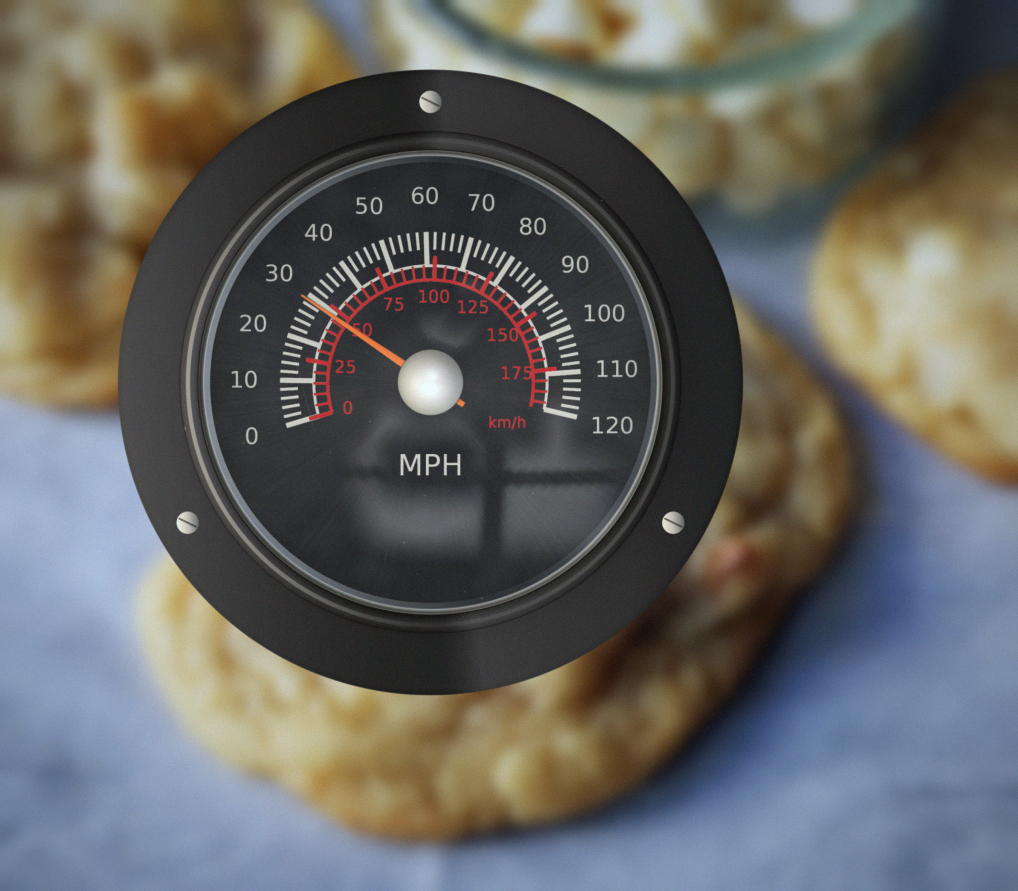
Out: 29
